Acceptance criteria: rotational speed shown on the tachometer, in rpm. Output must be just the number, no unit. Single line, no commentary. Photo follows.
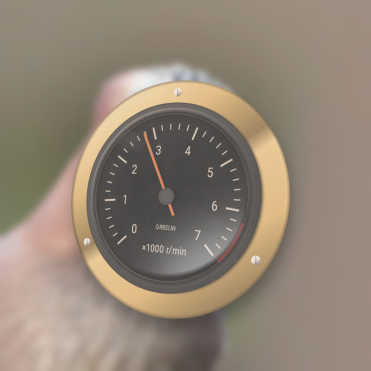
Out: 2800
